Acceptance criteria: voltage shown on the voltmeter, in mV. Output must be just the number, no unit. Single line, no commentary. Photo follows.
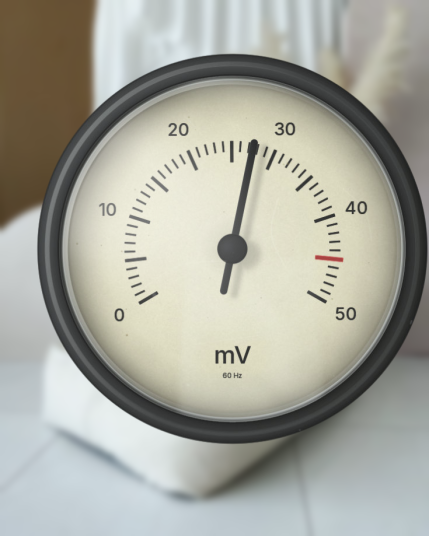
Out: 27.5
